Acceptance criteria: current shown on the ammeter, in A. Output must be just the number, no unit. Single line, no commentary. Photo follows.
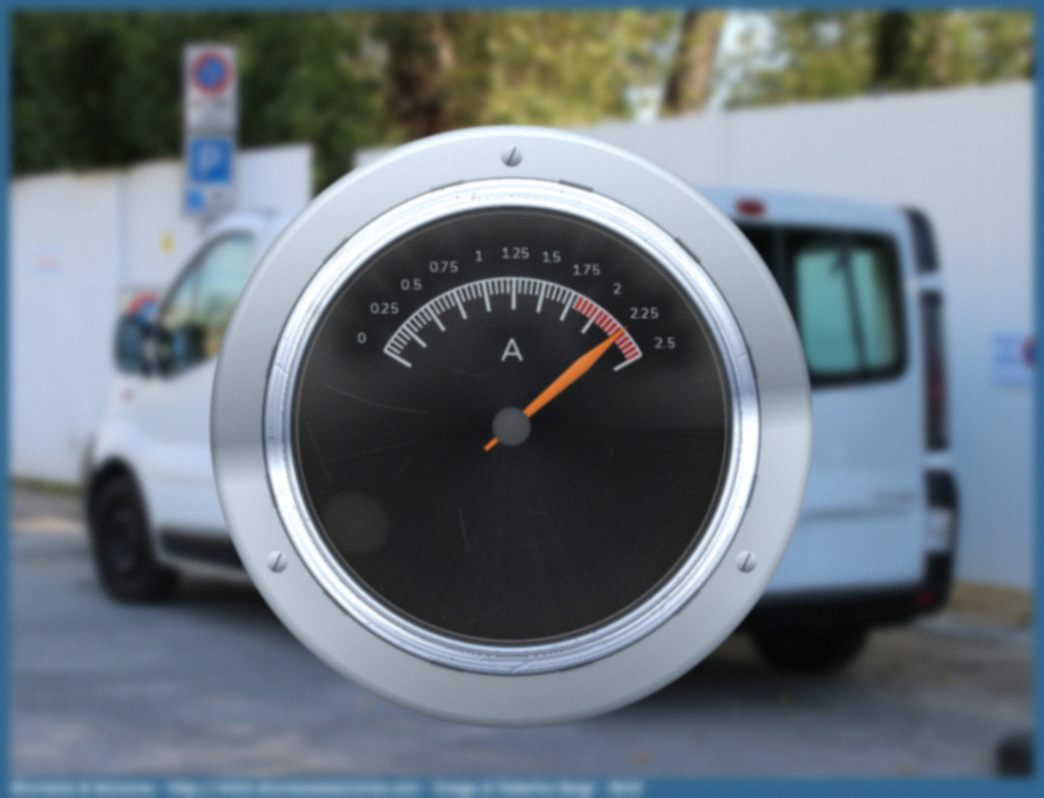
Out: 2.25
